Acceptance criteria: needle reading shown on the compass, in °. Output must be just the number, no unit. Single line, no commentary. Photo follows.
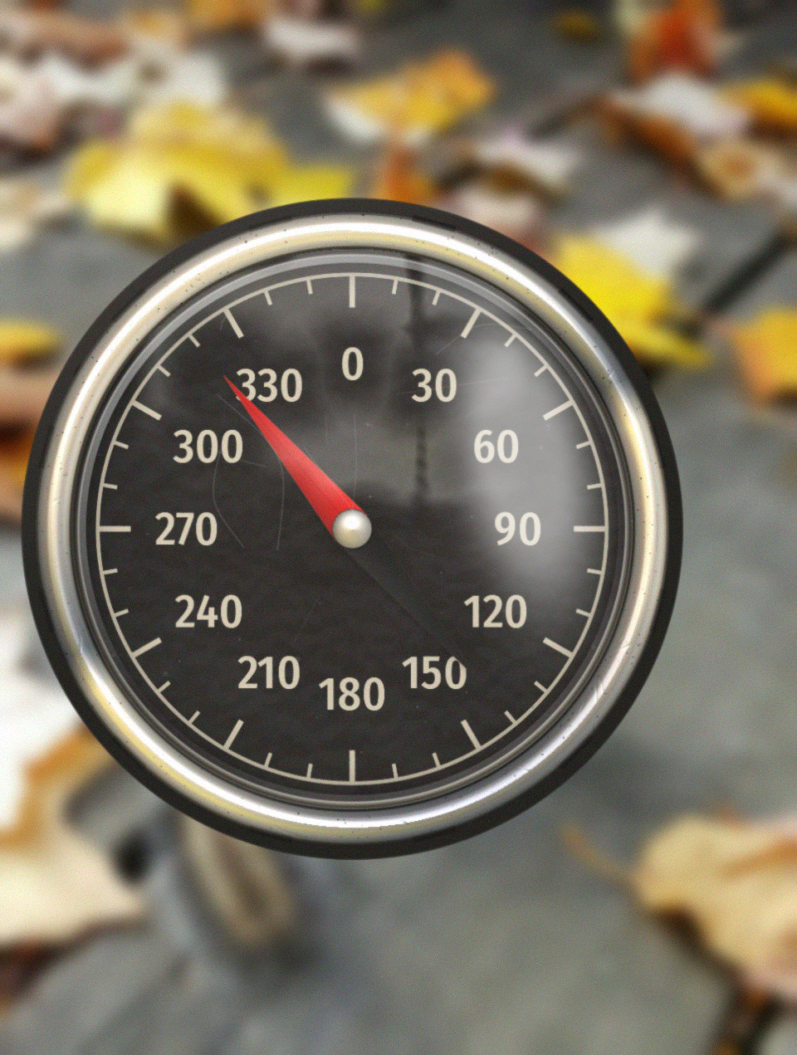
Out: 320
